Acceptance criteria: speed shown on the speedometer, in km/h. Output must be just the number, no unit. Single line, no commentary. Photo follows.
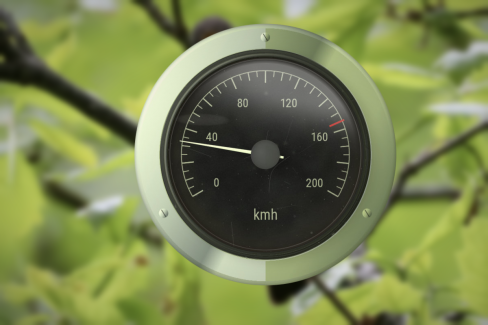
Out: 32.5
